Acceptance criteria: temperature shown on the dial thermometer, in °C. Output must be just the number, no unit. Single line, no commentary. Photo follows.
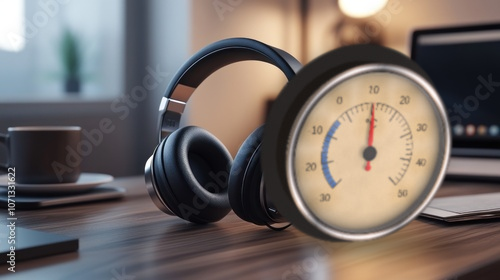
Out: 10
